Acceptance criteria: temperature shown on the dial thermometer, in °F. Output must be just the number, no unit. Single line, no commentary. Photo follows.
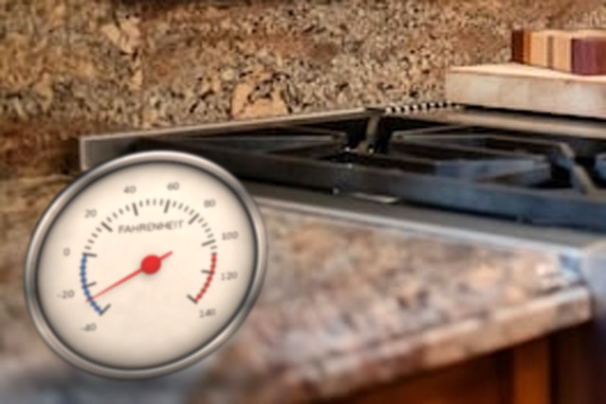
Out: -28
